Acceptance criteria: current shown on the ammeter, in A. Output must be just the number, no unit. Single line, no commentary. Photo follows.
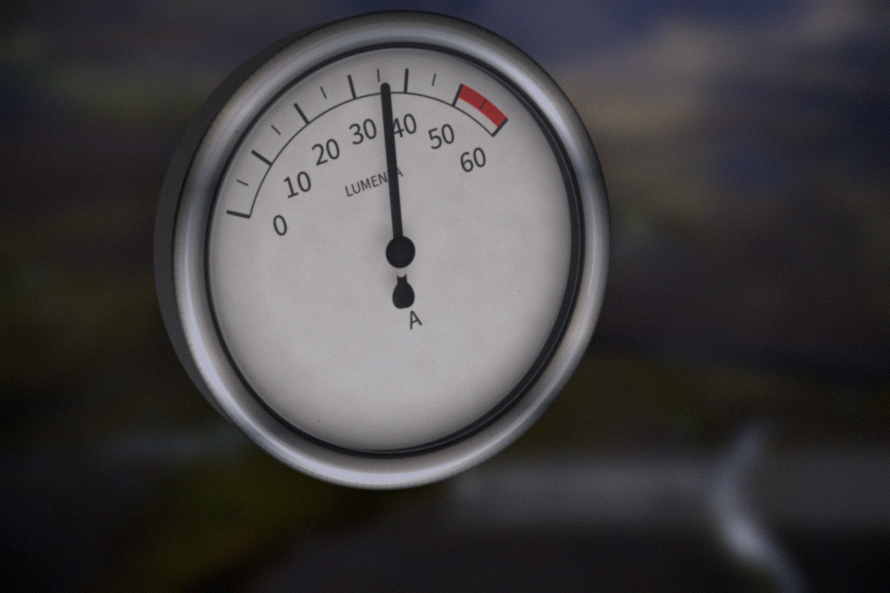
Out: 35
